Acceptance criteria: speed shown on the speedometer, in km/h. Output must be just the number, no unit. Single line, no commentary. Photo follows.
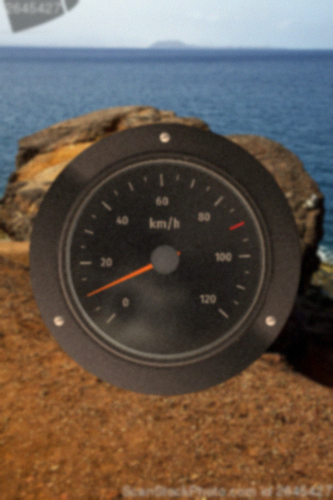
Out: 10
